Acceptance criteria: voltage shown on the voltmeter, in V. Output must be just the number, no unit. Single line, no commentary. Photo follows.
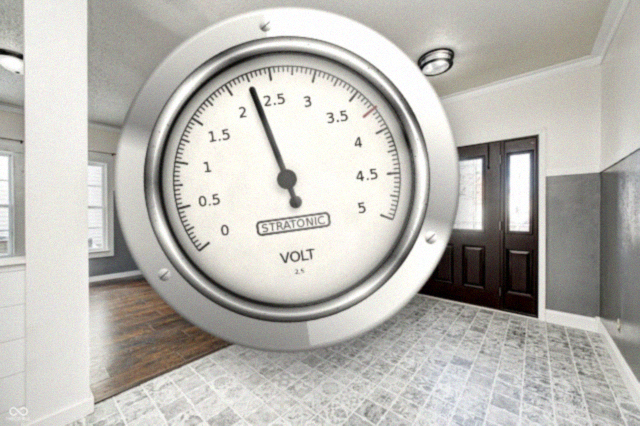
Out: 2.25
